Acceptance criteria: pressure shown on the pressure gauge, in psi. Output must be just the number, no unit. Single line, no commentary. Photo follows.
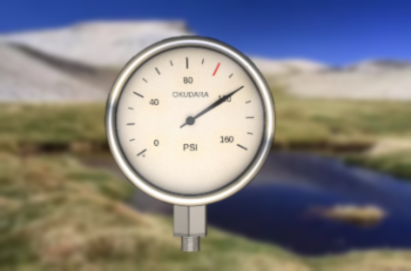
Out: 120
